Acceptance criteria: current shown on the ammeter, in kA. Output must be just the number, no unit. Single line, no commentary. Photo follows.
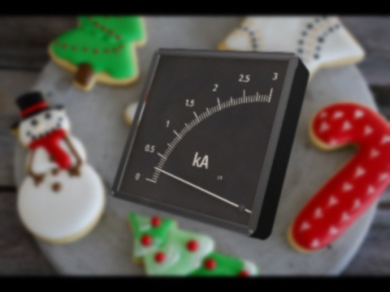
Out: 0.25
